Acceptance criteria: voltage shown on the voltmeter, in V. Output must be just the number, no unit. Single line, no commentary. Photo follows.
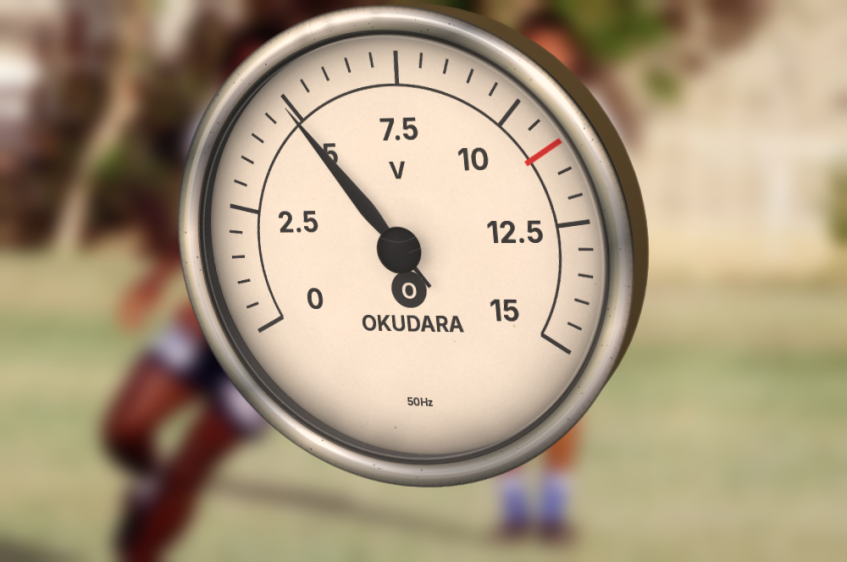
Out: 5
